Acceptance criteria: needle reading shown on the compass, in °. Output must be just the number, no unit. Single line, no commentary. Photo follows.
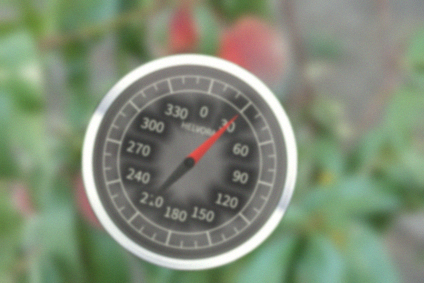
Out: 30
